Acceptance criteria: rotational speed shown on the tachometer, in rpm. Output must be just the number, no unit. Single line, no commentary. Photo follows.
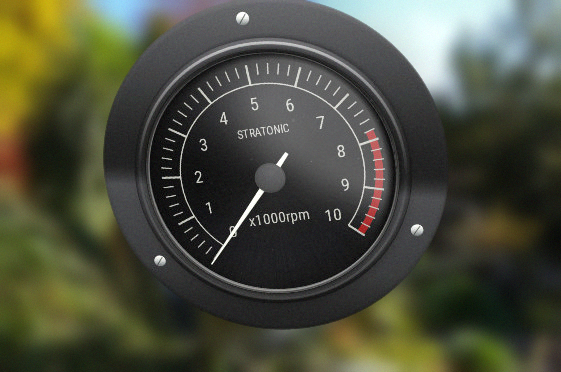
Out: 0
